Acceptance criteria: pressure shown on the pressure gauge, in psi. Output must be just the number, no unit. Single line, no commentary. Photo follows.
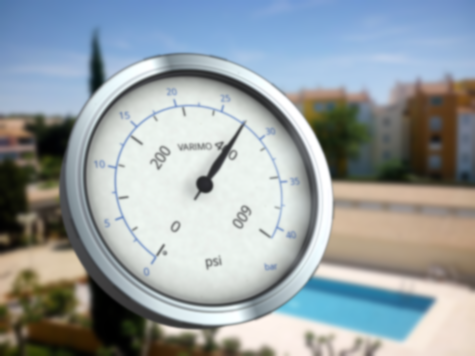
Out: 400
